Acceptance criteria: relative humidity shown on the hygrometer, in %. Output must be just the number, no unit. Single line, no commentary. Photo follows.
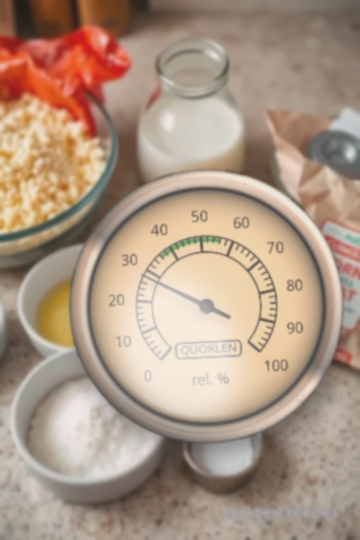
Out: 28
